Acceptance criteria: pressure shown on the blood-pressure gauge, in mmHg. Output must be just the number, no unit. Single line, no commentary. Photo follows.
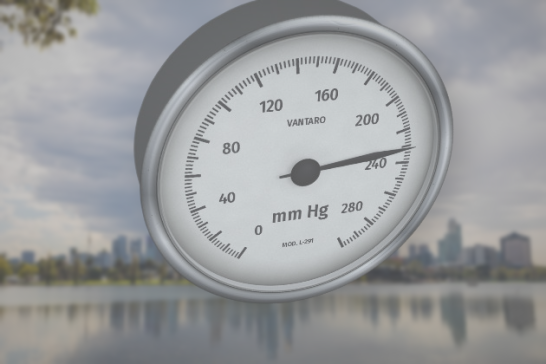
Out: 230
